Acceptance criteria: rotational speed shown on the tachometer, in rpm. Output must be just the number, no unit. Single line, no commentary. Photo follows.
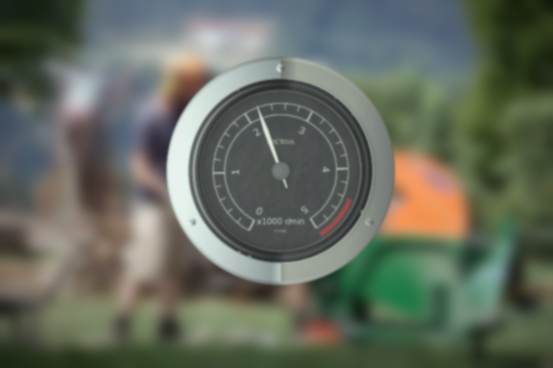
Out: 2200
